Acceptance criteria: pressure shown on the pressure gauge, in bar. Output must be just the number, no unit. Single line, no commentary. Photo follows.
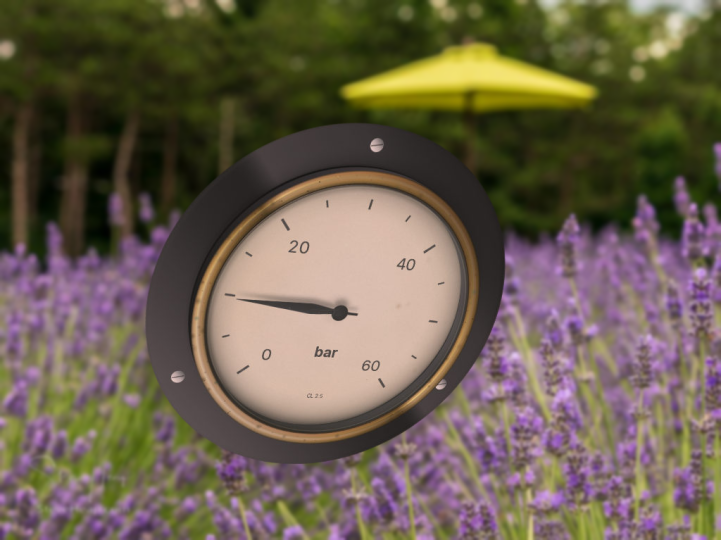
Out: 10
